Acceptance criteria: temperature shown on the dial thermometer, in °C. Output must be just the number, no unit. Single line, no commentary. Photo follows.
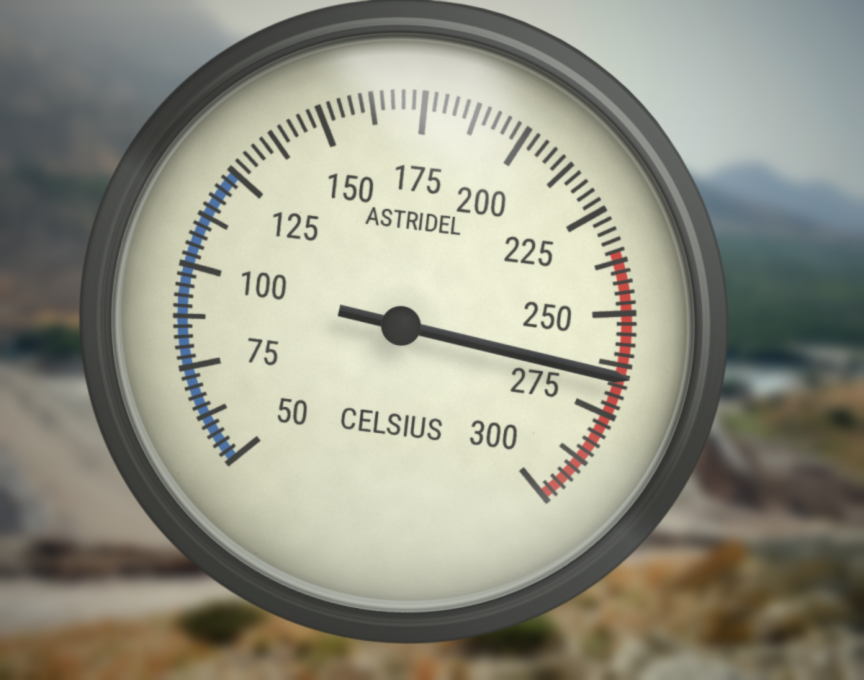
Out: 265
